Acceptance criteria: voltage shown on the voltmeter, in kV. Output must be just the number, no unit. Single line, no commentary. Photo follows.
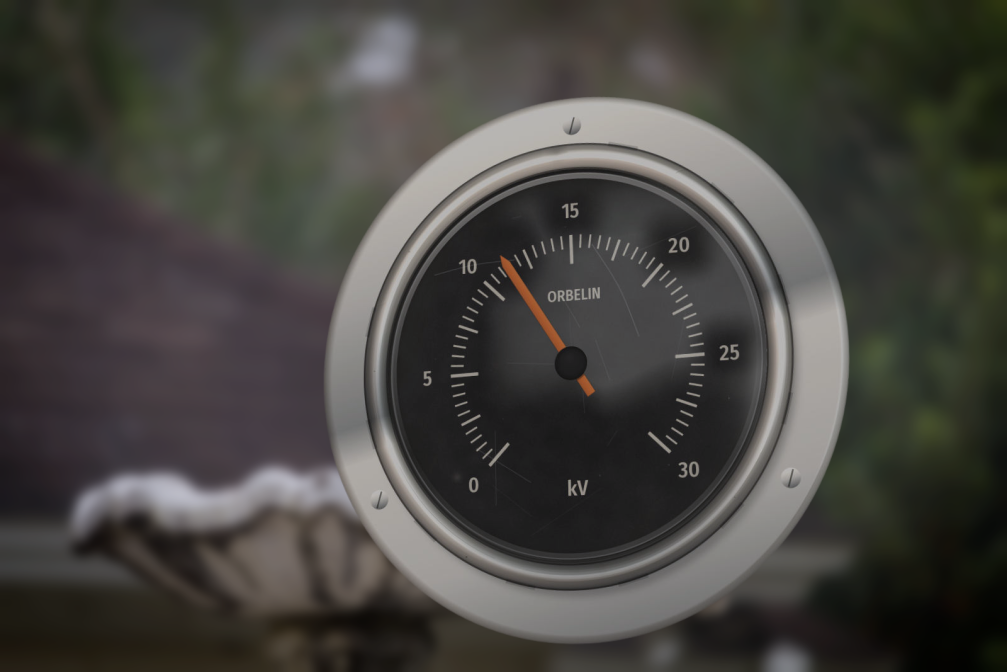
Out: 11.5
